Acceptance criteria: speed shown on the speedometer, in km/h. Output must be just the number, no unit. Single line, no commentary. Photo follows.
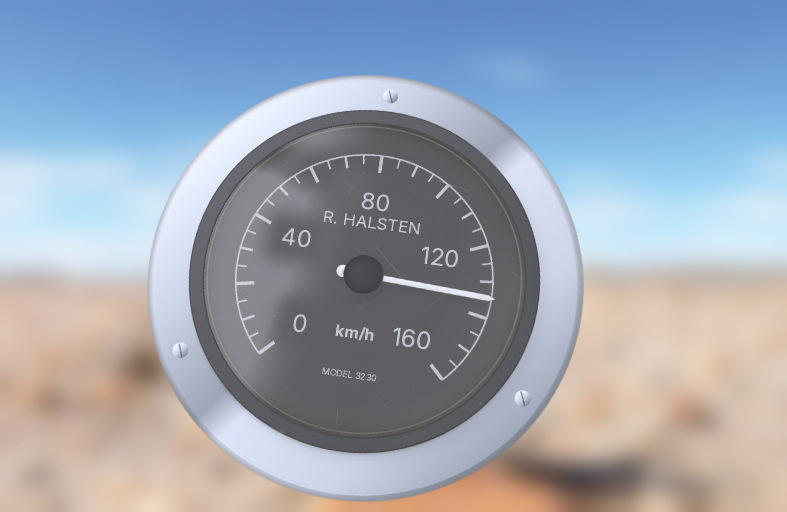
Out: 135
